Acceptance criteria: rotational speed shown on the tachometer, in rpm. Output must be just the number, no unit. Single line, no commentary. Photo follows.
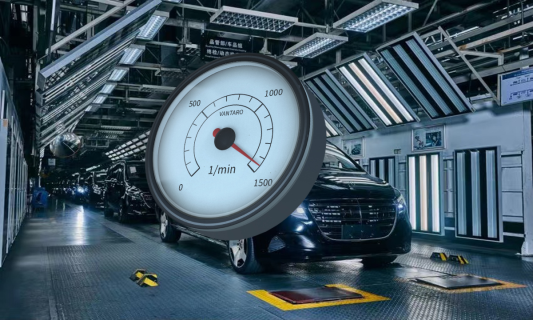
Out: 1450
